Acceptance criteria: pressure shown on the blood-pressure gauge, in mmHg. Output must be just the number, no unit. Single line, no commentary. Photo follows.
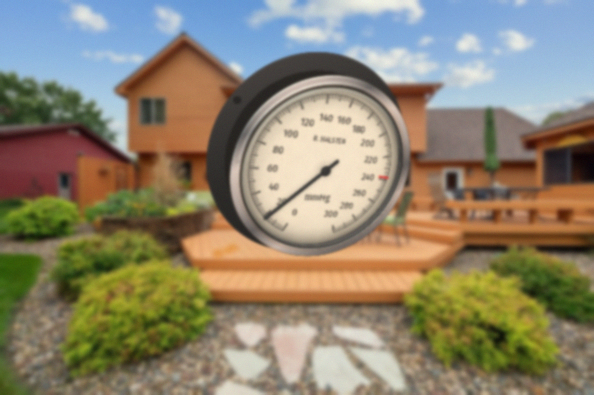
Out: 20
